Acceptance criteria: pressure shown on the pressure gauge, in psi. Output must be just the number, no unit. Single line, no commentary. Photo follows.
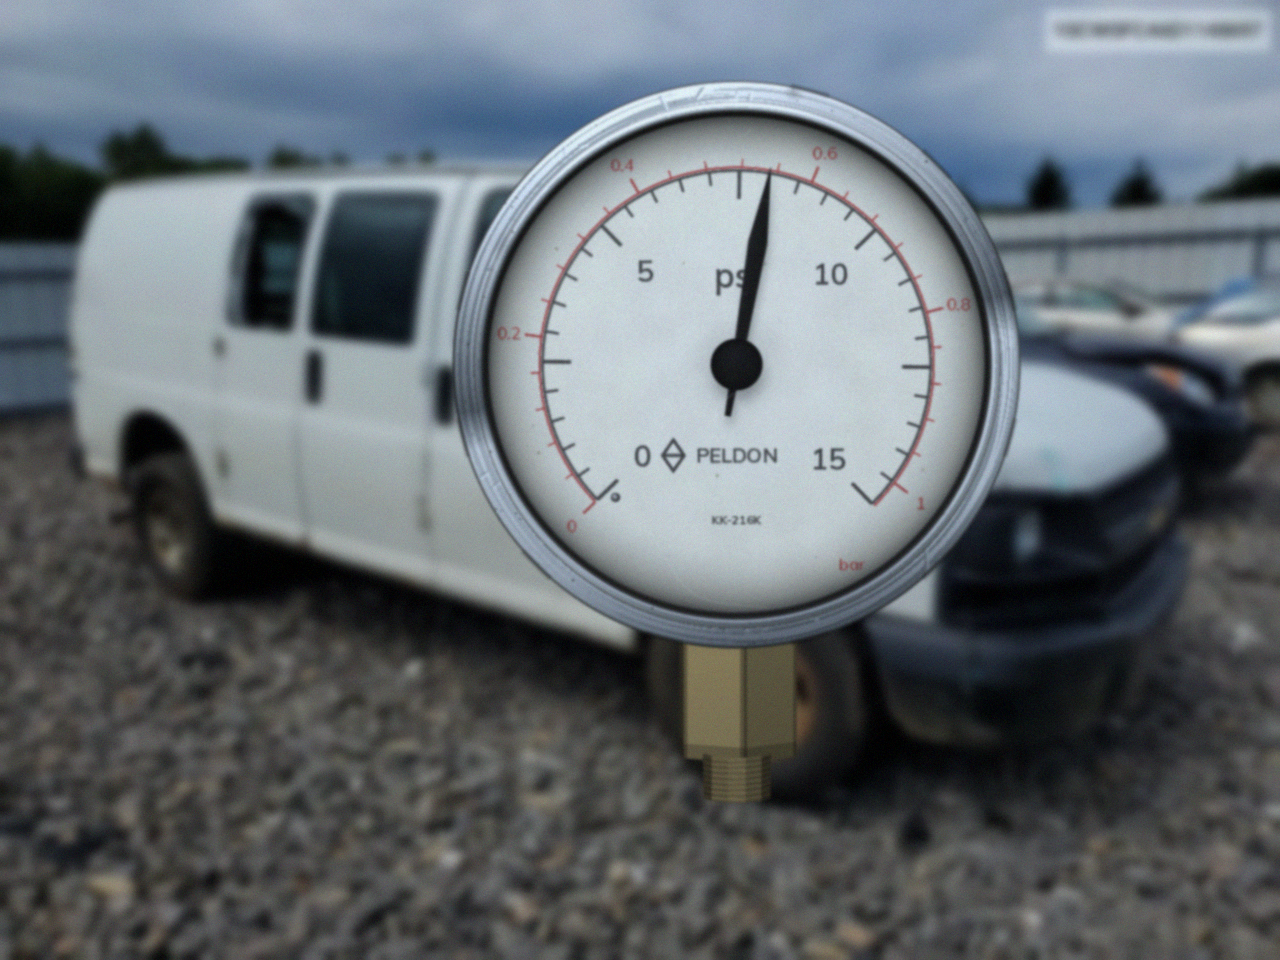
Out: 8
